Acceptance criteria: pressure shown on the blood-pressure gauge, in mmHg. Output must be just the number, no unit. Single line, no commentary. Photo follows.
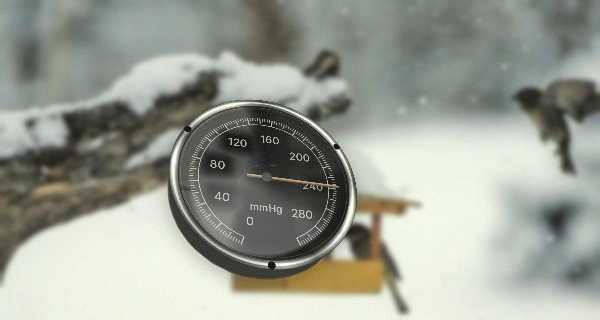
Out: 240
